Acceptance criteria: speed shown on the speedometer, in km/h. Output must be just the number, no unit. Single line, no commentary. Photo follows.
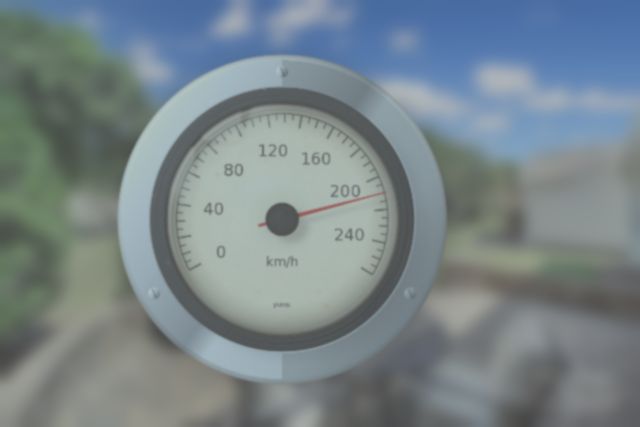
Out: 210
